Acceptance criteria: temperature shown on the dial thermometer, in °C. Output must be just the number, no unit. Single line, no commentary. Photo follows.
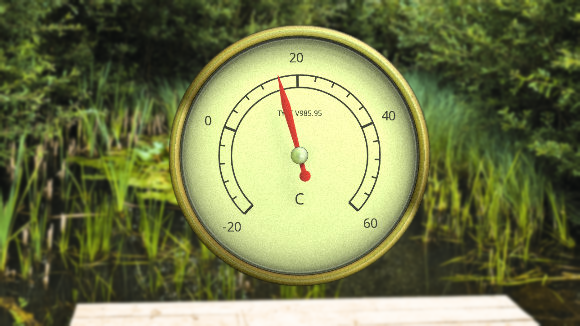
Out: 16
